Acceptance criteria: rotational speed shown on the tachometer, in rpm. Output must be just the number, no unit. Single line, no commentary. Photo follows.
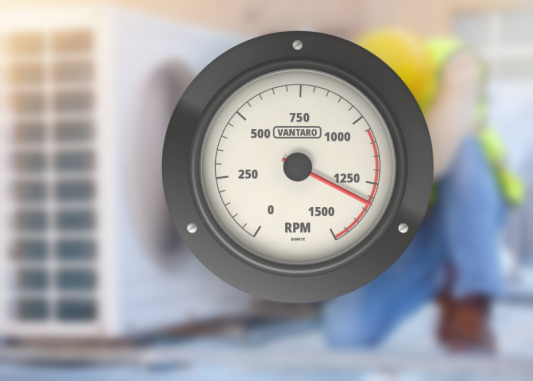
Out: 1325
